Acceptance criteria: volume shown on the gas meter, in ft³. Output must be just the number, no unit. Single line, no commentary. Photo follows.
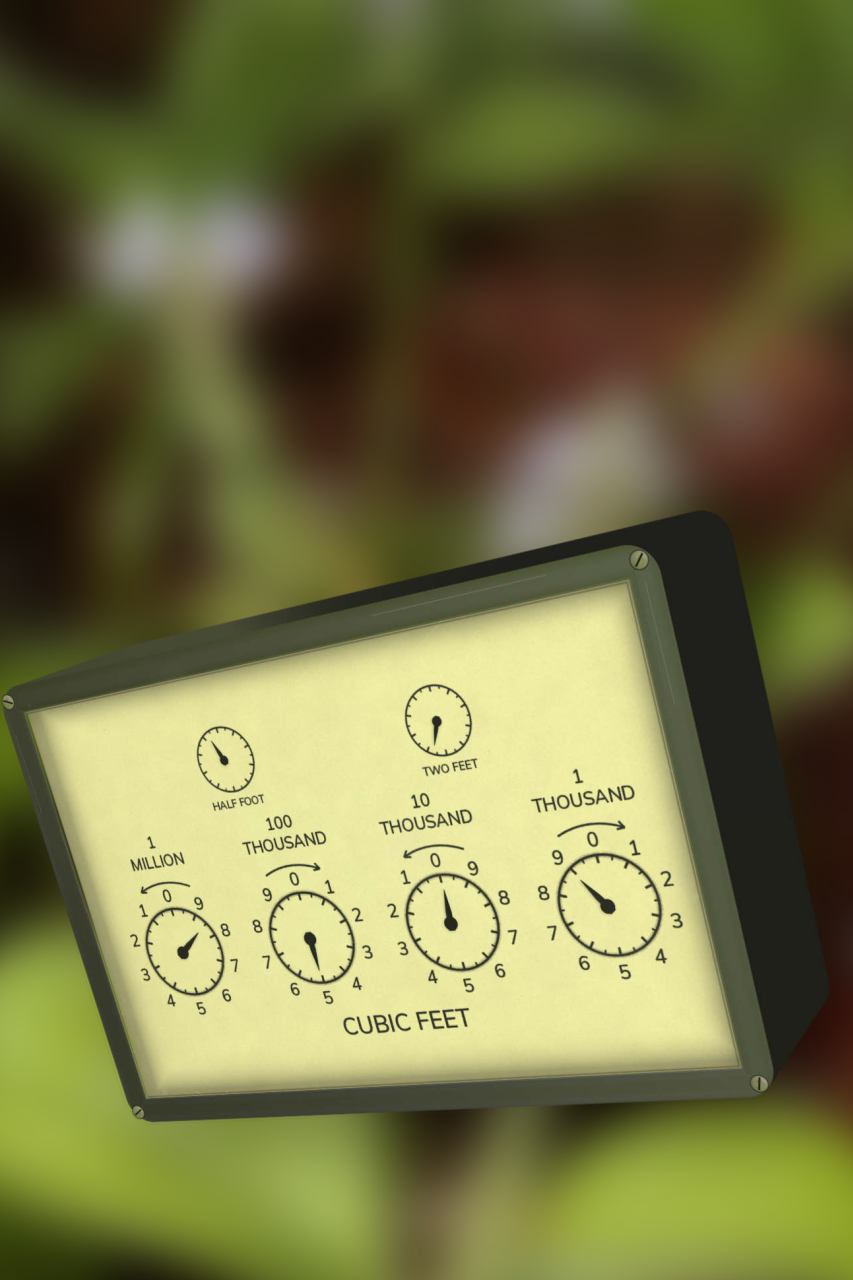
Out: 849900
